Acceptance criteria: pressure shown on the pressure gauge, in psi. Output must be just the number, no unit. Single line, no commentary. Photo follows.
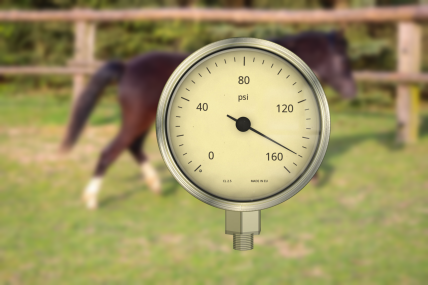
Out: 150
